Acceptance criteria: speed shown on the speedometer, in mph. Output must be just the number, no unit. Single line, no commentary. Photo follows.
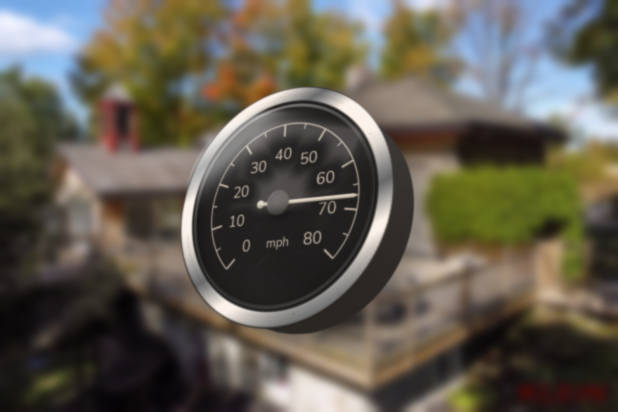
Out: 67.5
